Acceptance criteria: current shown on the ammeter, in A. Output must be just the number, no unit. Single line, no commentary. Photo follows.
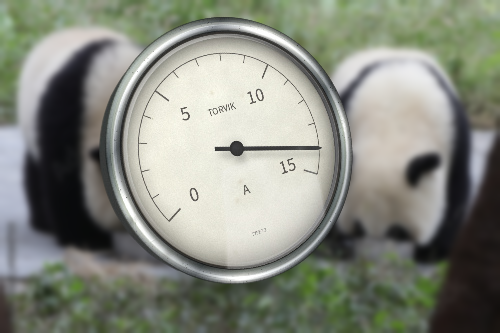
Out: 14
